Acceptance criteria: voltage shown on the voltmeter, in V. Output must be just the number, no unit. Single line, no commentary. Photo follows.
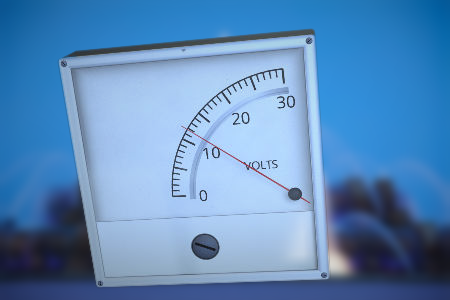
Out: 12
